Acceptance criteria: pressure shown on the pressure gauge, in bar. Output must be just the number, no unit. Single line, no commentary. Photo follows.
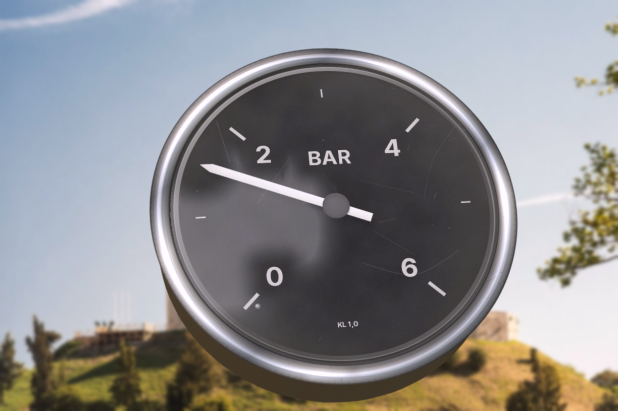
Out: 1.5
